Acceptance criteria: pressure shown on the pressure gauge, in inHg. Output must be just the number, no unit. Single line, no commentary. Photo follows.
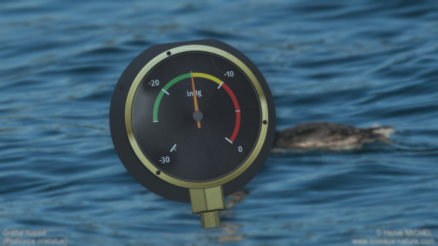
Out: -15
